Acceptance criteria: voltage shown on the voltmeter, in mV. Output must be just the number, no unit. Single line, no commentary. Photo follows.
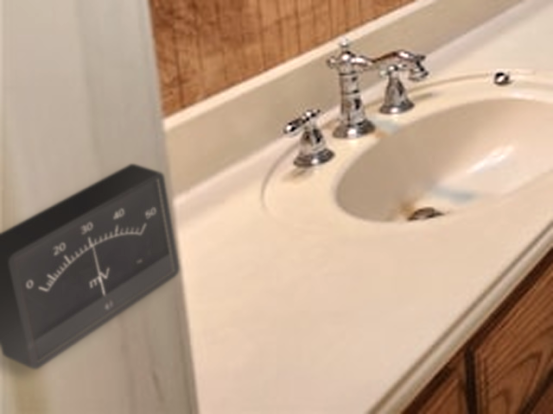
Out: 30
